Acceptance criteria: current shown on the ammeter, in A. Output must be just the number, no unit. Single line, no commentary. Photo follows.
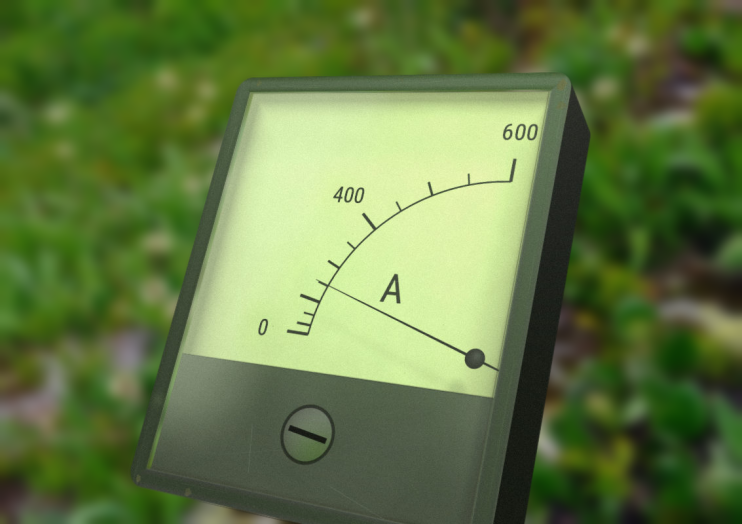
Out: 250
